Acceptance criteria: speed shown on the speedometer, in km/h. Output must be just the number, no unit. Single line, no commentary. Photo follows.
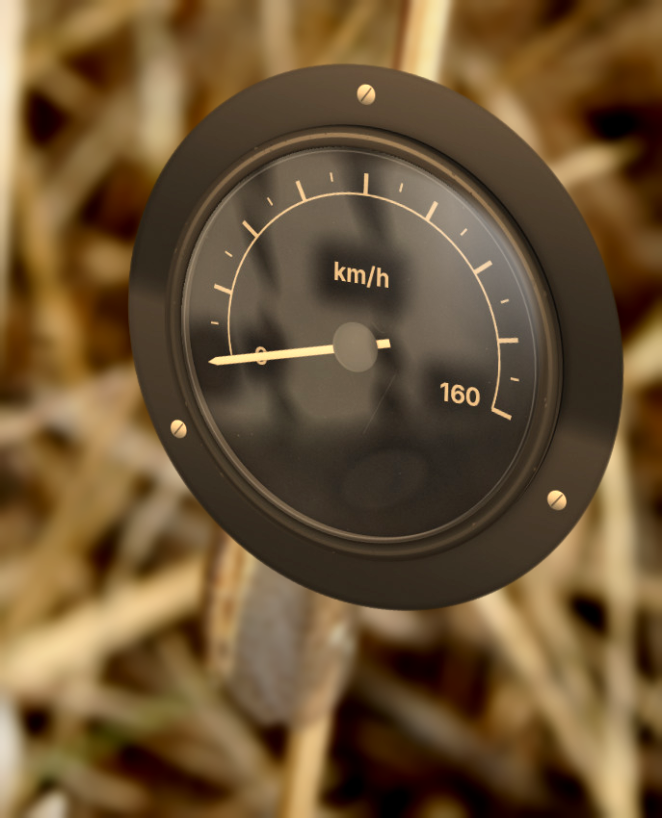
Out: 0
